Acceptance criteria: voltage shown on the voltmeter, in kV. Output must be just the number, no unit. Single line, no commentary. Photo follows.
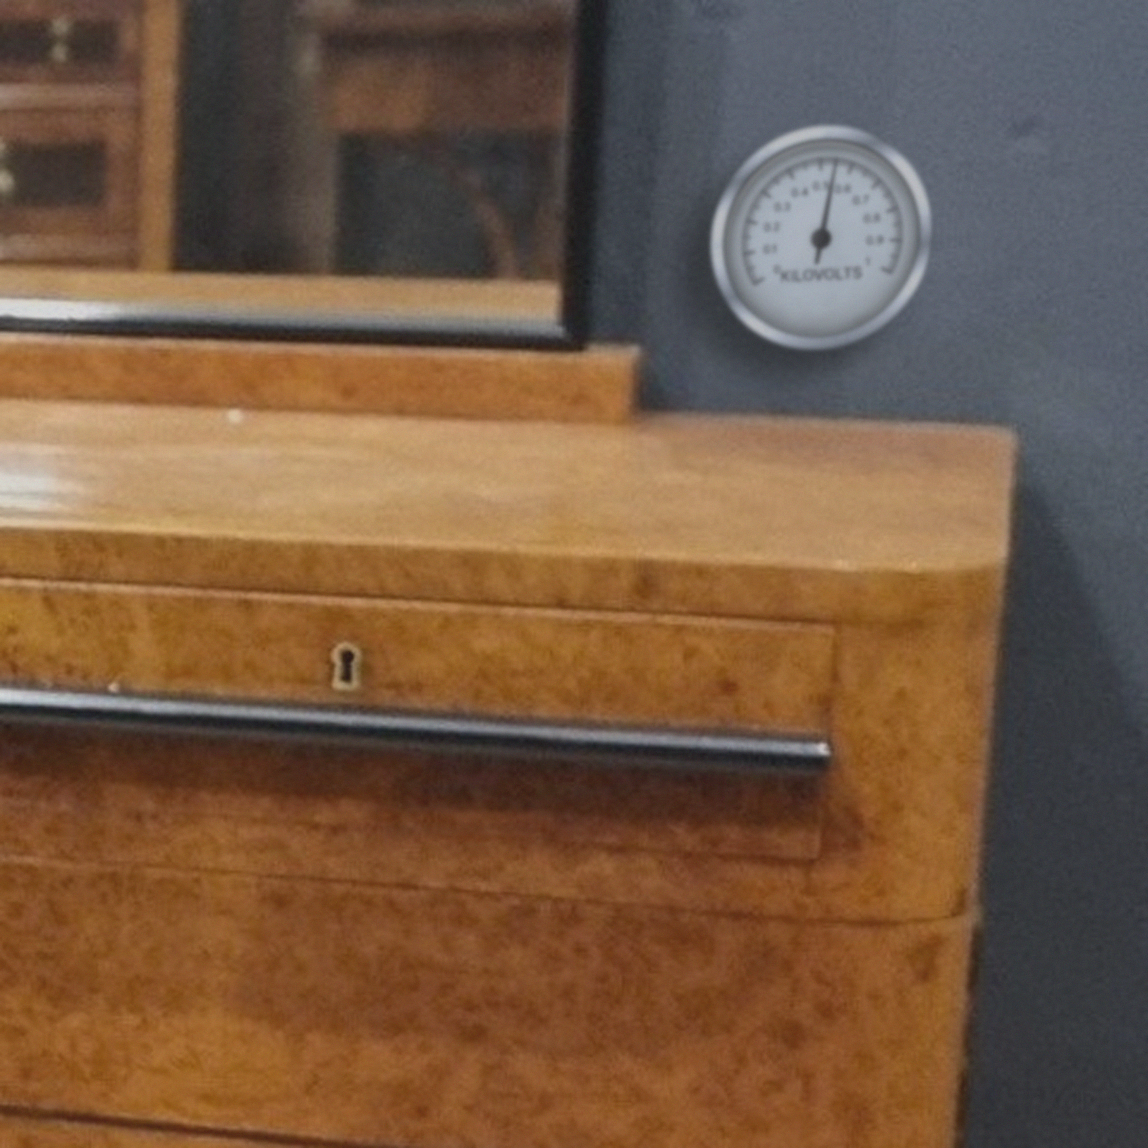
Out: 0.55
